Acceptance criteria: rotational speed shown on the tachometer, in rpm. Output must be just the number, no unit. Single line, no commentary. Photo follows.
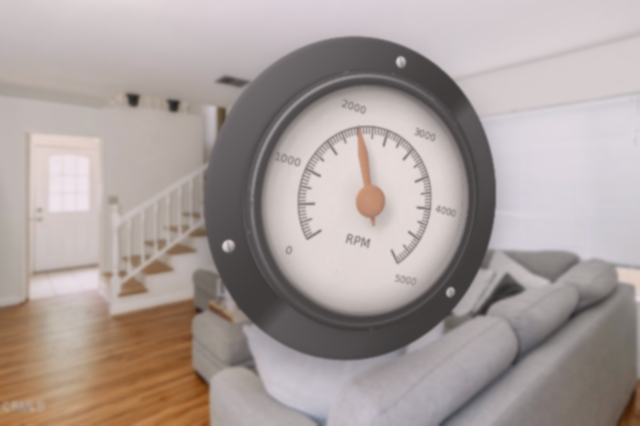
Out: 2000
